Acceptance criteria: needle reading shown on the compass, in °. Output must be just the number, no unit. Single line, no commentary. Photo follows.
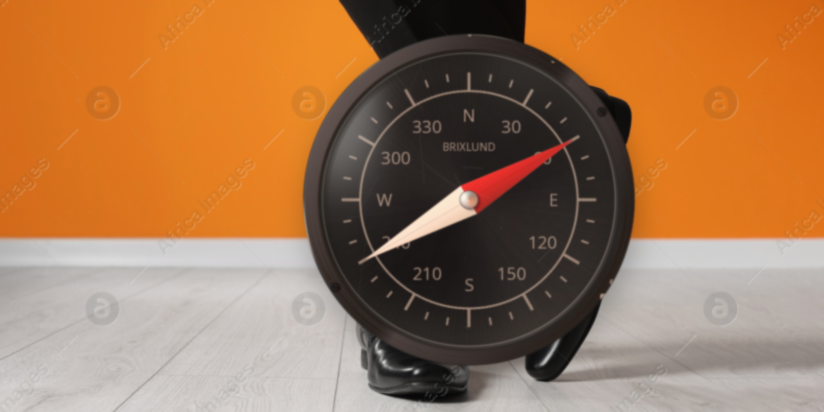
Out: 60
